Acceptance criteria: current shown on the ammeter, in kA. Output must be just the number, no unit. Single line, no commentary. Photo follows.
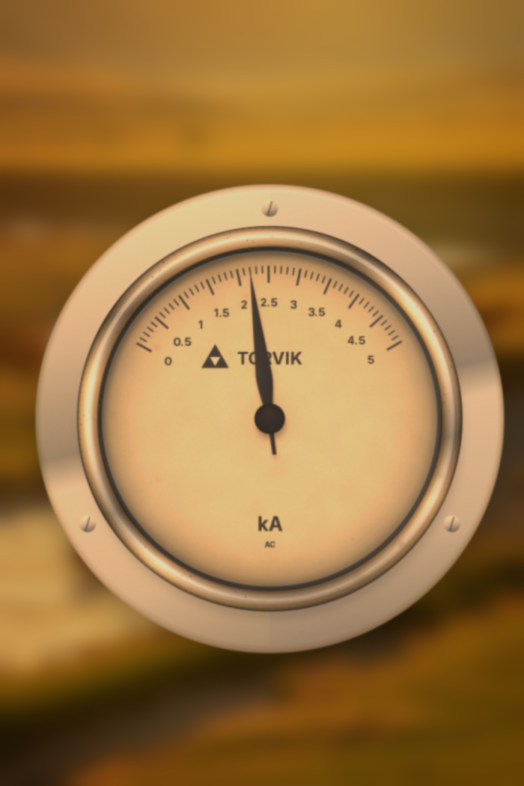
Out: 2.2
